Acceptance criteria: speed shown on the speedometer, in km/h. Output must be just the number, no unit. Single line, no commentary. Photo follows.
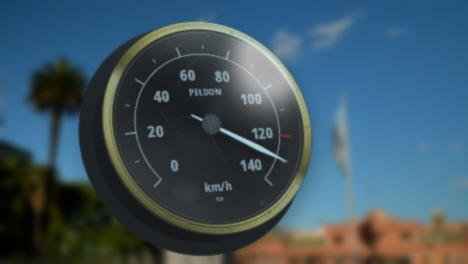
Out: 130
